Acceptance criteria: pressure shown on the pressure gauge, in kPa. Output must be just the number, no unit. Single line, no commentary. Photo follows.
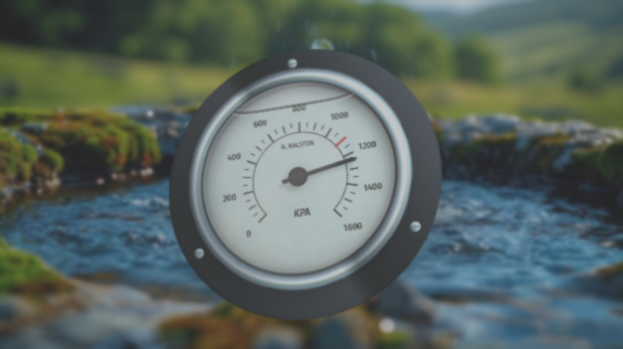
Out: 1250
